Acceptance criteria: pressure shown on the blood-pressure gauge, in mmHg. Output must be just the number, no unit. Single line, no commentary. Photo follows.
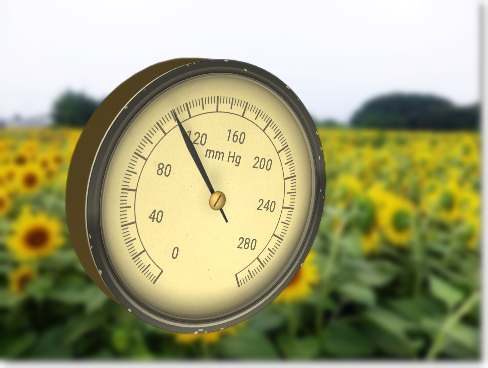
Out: 110
